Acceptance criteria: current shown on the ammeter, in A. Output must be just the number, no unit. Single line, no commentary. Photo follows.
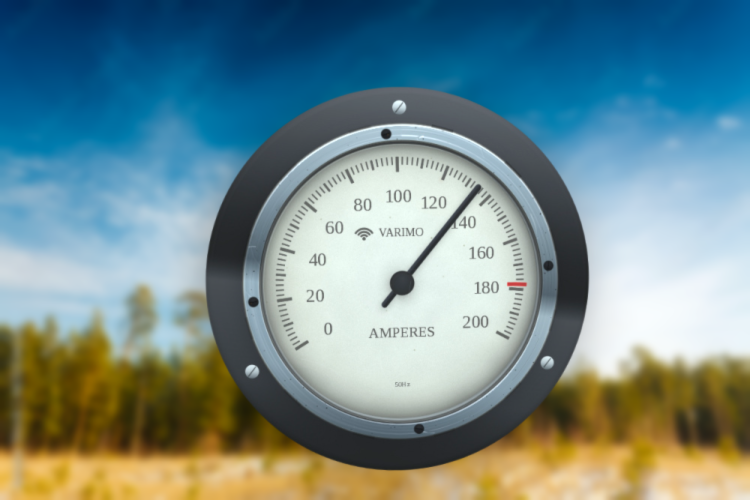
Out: 134
